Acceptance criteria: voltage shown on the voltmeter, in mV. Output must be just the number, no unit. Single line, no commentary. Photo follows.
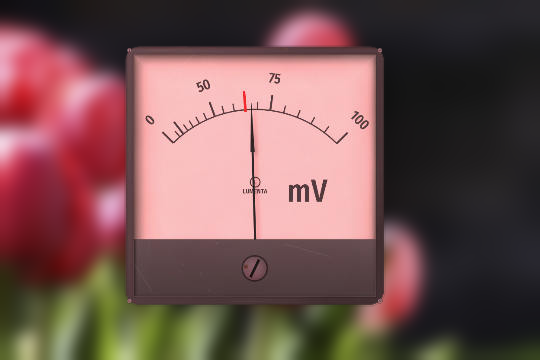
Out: 67.5
